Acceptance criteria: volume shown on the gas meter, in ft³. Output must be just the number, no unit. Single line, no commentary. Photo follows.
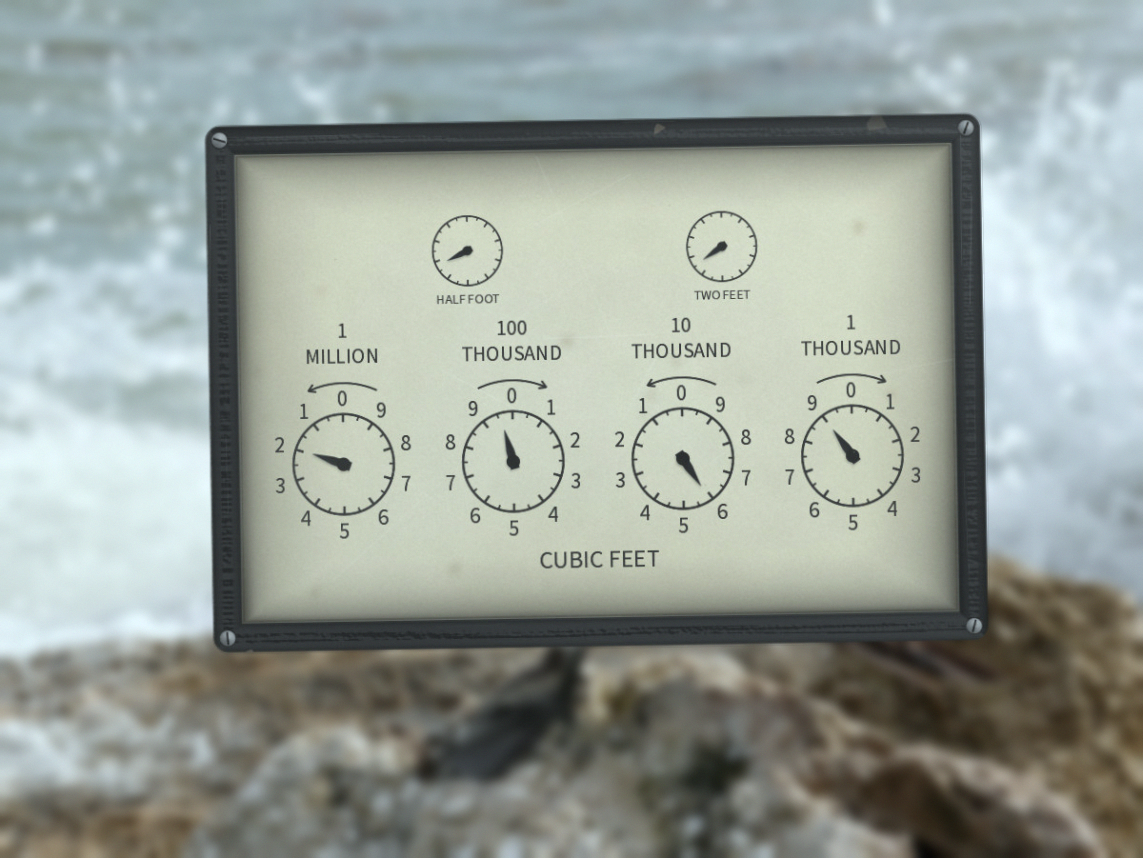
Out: 195900
